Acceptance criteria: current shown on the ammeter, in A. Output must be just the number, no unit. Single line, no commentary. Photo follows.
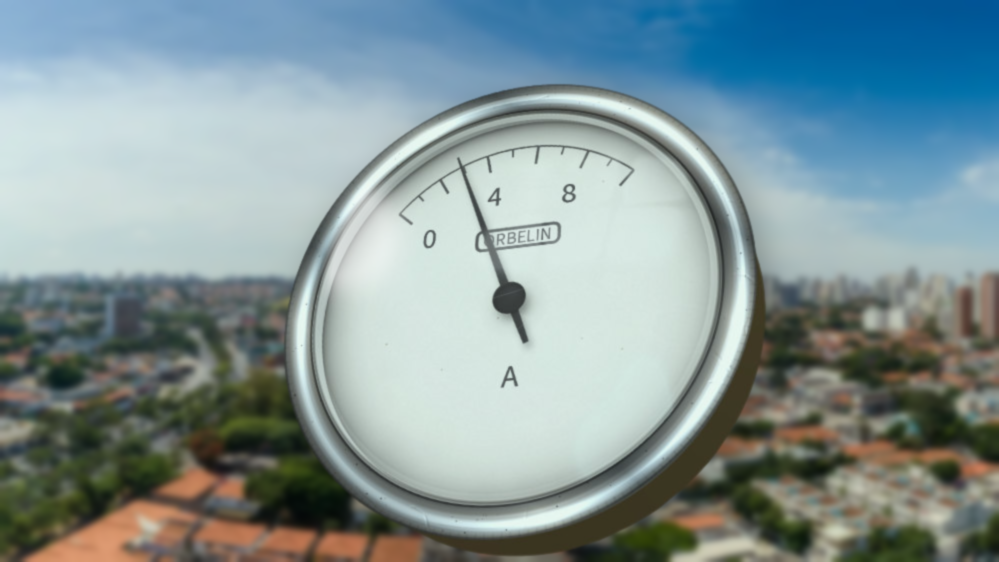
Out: 3
